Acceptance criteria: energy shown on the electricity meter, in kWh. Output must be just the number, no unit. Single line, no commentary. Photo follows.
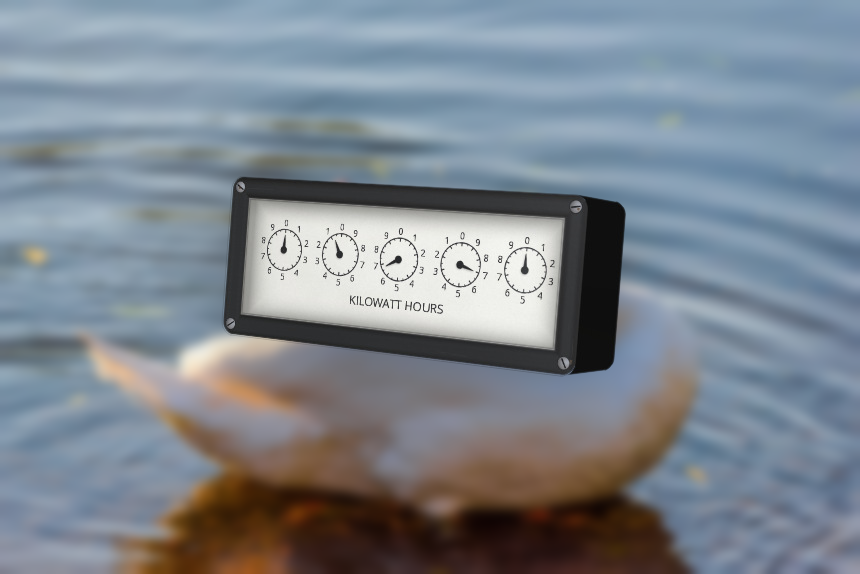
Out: 670
